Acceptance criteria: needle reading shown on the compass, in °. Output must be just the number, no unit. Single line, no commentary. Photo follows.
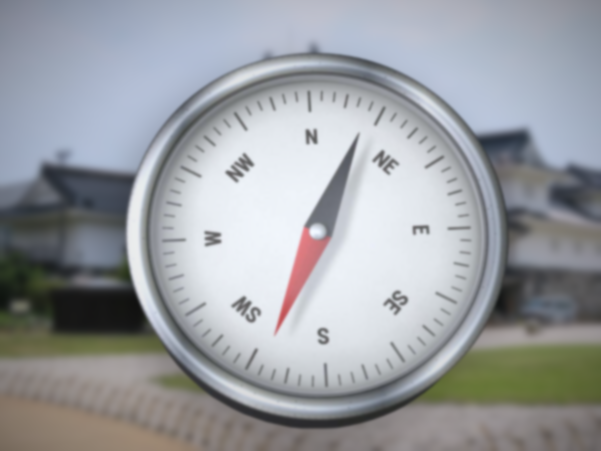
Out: 205
